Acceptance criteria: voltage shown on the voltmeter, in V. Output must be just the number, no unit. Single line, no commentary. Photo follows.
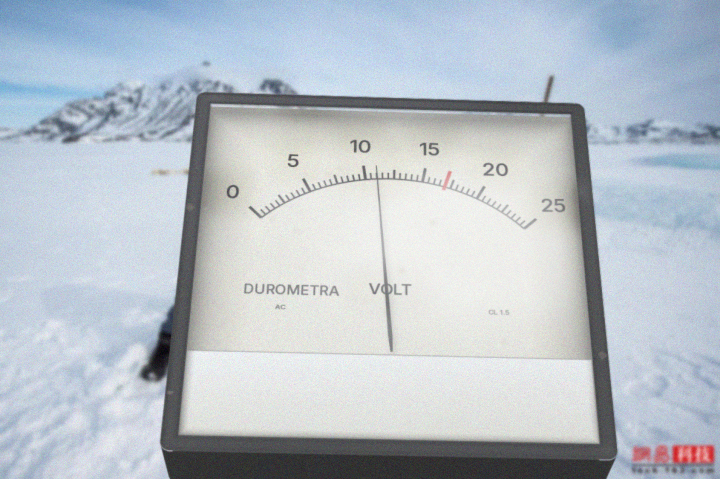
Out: 11
